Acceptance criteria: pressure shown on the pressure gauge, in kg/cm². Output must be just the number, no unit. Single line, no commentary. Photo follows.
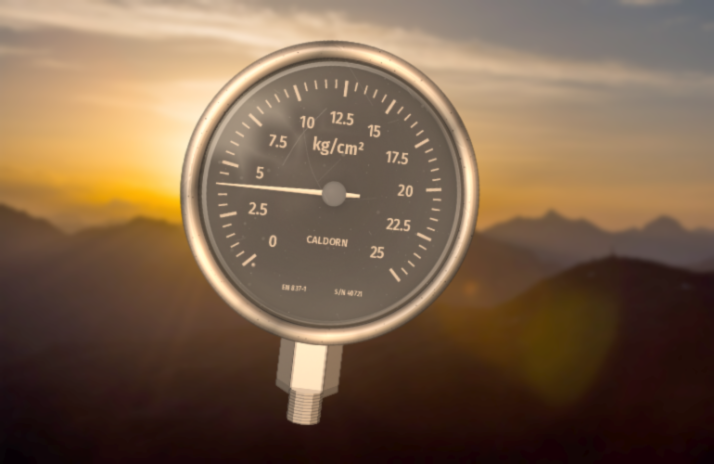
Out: 4
